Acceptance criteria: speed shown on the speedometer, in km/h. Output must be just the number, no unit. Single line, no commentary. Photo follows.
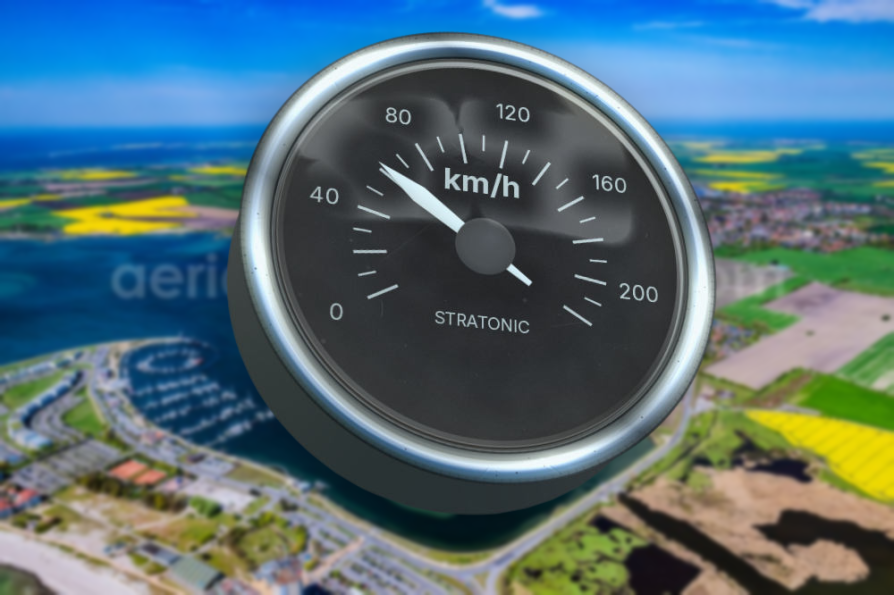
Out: 60
